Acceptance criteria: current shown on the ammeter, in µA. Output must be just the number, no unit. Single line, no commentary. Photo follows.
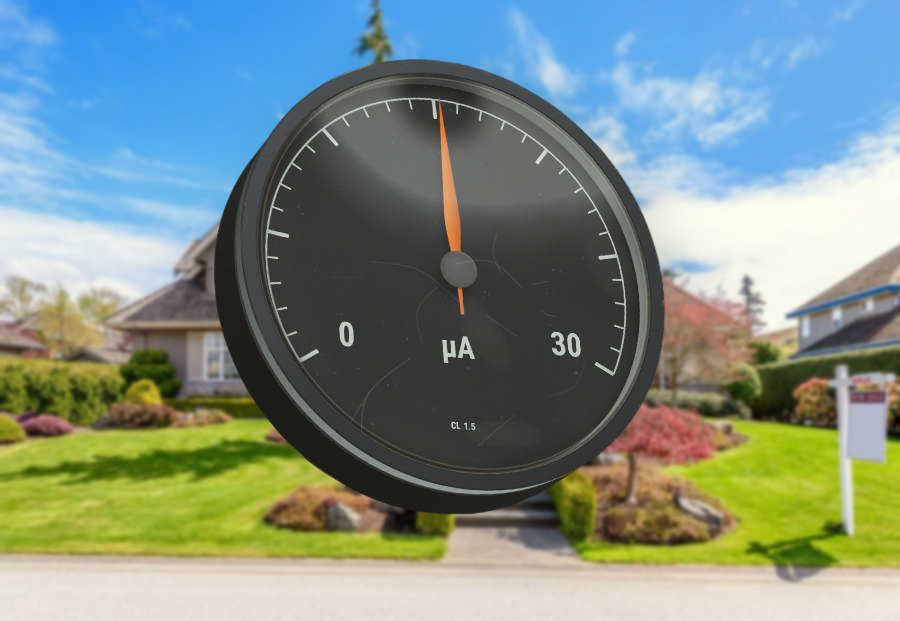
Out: 15
